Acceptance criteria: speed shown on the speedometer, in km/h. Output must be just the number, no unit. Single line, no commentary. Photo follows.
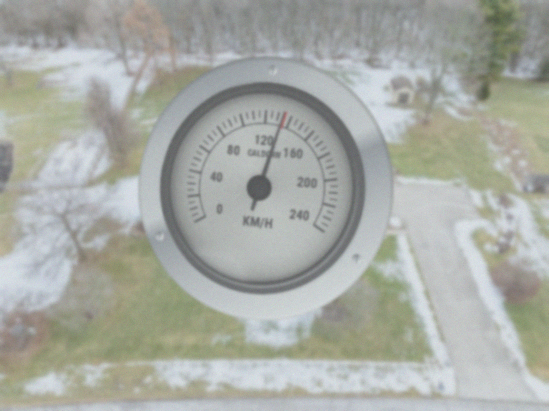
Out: 135
